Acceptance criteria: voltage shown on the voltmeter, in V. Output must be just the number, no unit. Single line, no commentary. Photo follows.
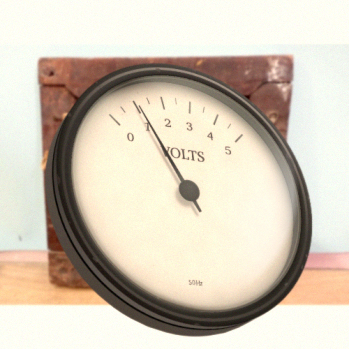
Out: 1
